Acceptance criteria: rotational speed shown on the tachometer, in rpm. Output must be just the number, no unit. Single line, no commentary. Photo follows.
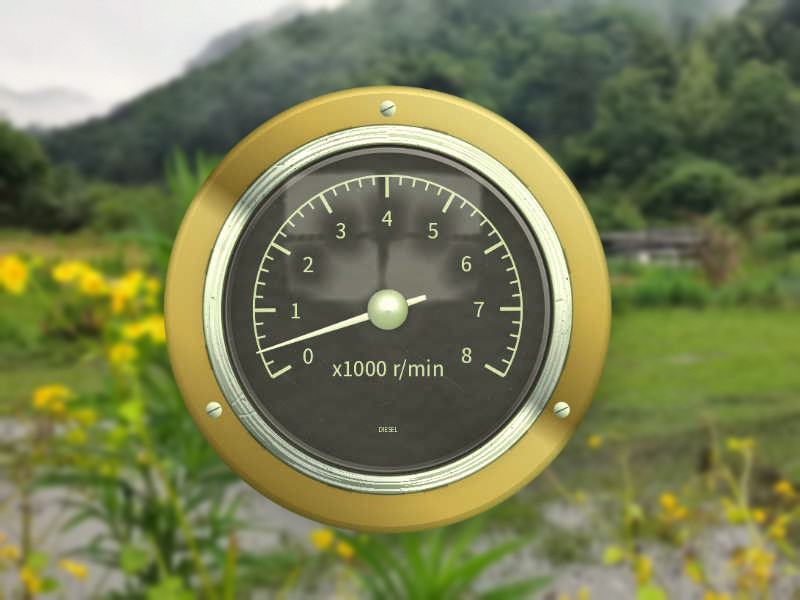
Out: 400
